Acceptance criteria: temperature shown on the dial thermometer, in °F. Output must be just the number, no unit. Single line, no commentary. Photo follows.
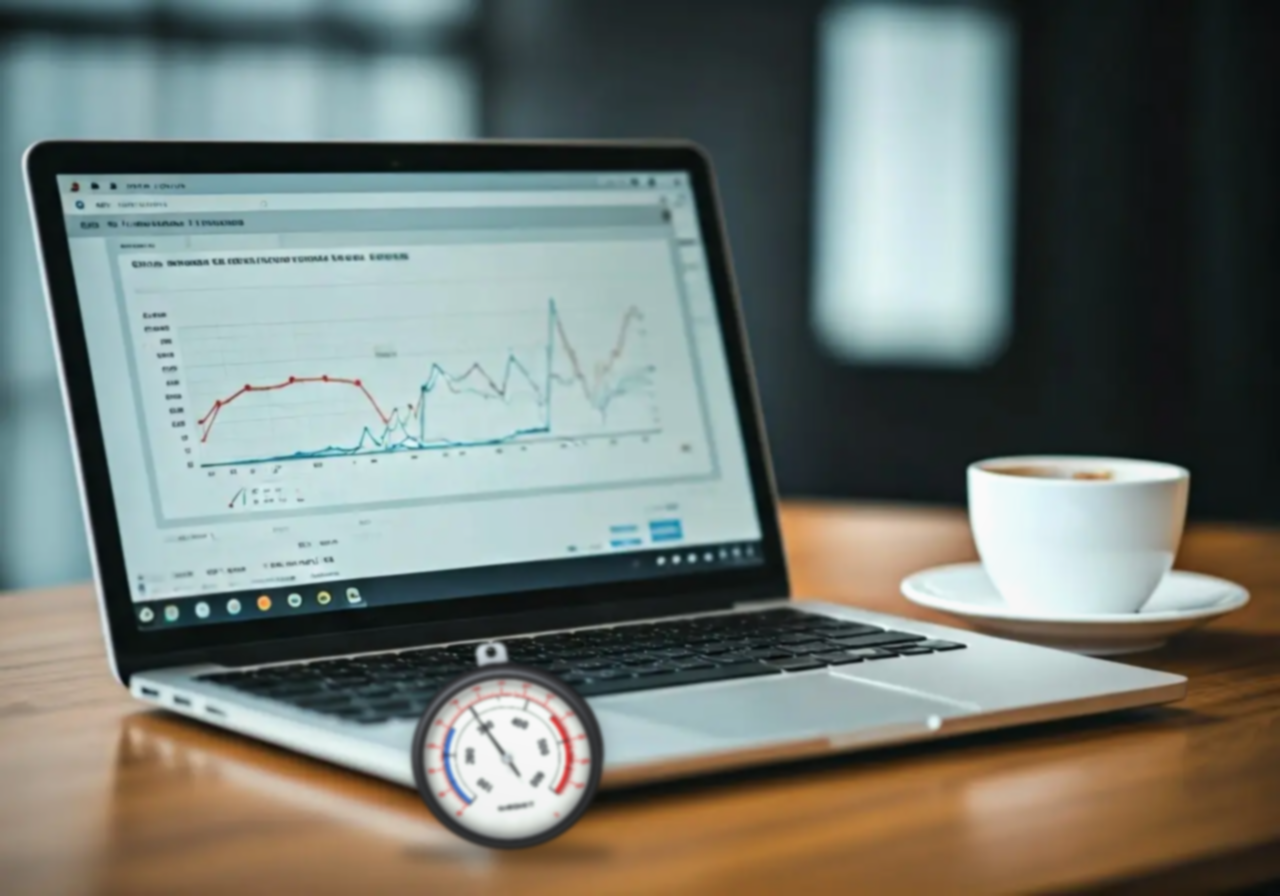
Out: 300
